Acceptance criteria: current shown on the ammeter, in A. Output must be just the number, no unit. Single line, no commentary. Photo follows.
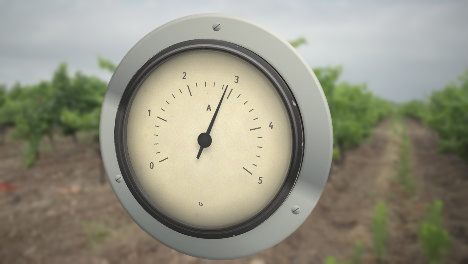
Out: 2.9
